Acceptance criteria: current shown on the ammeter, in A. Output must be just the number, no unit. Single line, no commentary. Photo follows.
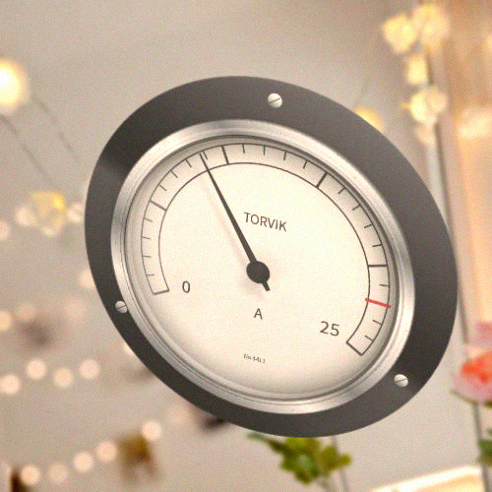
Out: 9
